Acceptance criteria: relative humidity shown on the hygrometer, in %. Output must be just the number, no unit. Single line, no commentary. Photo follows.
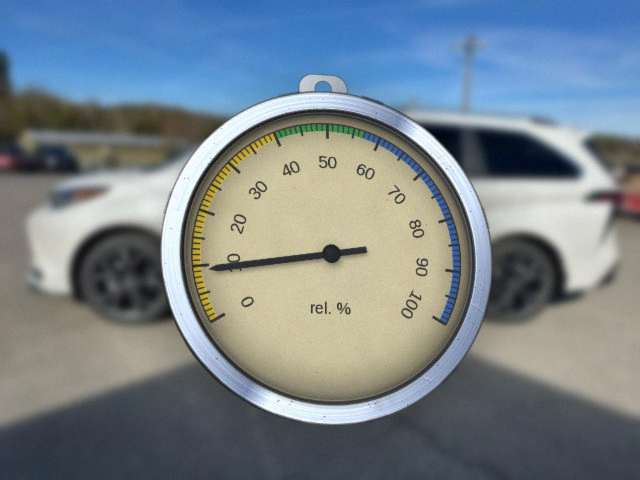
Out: 9
